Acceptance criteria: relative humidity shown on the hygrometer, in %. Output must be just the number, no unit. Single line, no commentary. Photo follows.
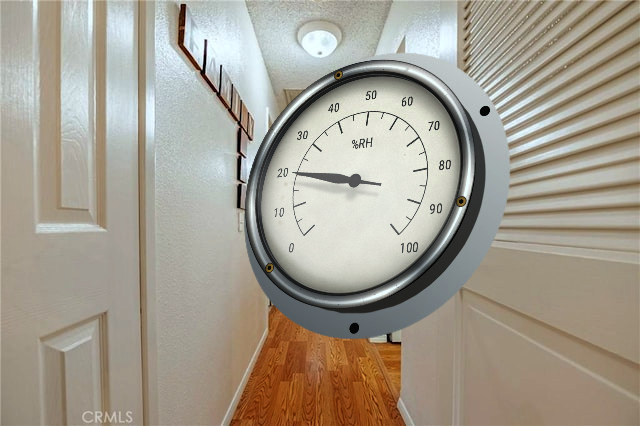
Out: 20
